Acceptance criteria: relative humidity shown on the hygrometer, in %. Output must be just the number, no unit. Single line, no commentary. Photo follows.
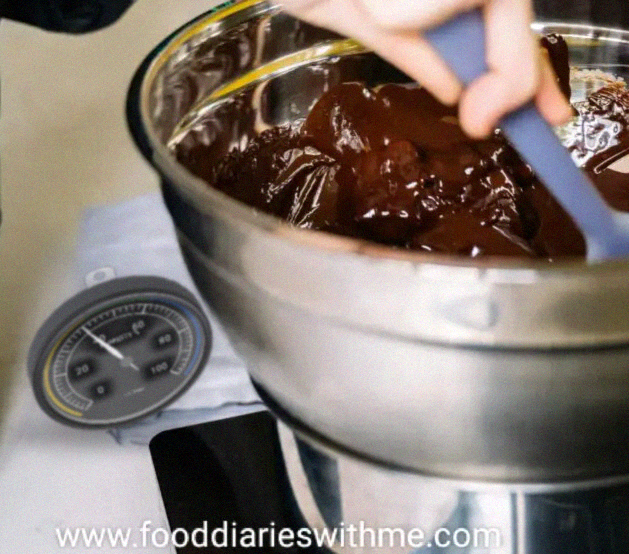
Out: 40
